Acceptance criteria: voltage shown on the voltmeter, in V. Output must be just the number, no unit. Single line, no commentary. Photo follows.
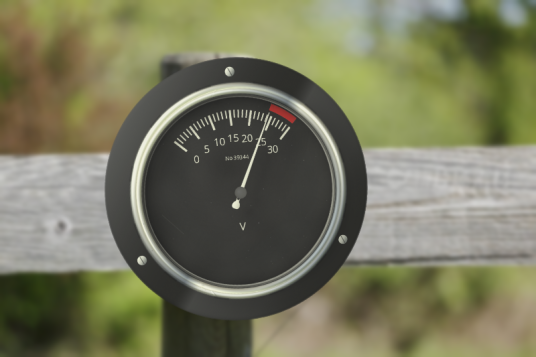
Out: 24
